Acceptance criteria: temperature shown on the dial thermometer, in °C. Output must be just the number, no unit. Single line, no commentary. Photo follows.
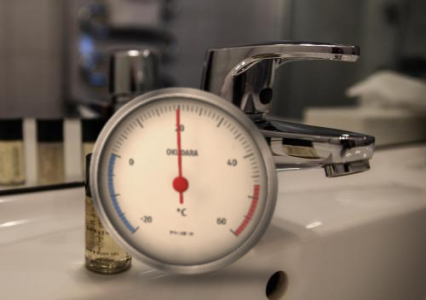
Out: 20
